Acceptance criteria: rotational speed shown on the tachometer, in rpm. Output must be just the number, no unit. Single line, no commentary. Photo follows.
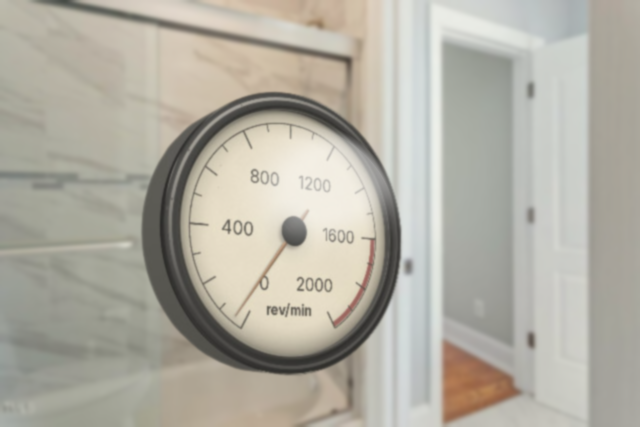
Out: 50
